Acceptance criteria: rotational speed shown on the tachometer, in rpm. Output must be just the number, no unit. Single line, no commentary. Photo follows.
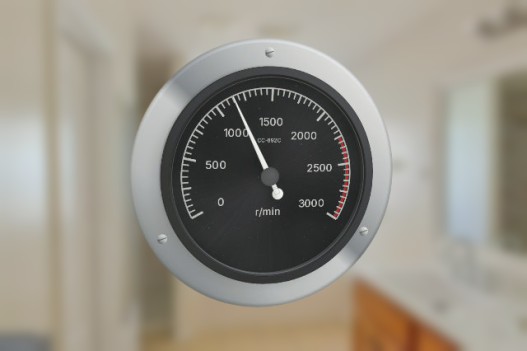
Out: 1150
